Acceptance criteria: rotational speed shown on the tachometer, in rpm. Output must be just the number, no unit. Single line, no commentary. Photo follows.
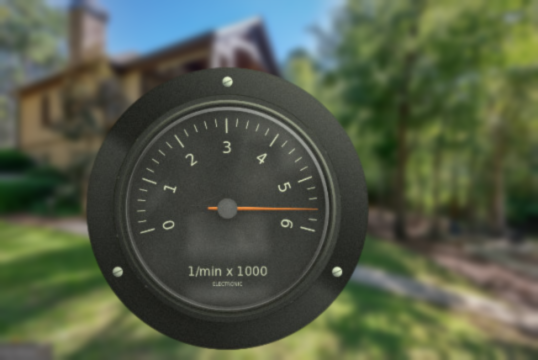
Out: 5600
